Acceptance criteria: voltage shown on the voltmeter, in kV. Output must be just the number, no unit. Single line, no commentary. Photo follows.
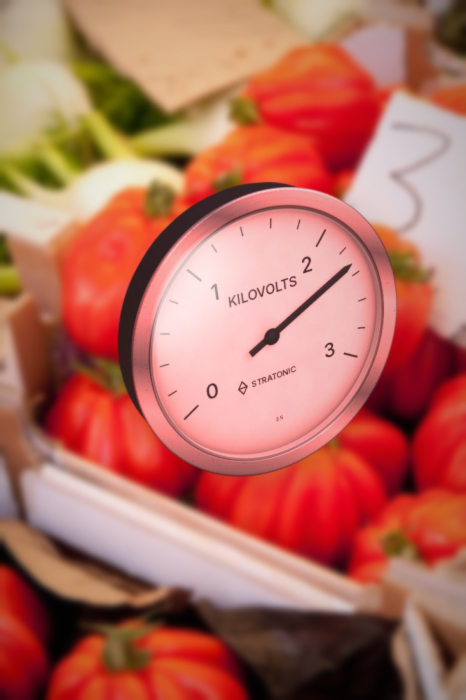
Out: 2.3
